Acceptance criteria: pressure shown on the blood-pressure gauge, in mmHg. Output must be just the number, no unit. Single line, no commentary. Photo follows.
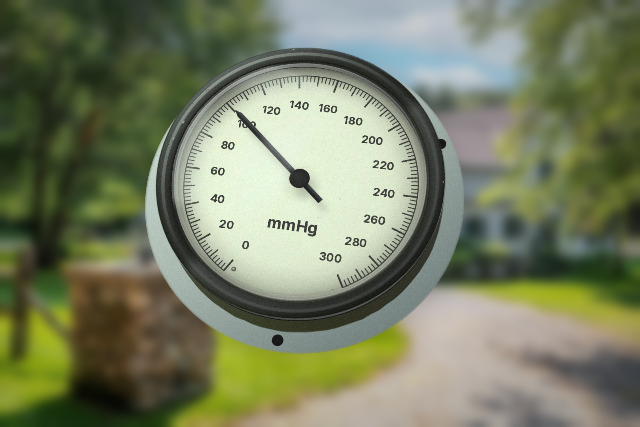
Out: 100
